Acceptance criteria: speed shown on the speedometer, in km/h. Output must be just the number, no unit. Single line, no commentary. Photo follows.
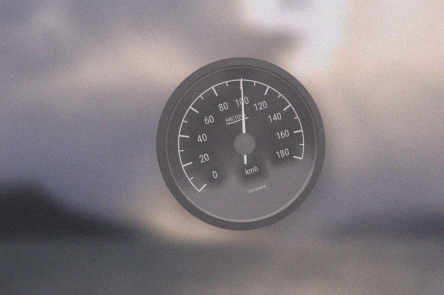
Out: 100
